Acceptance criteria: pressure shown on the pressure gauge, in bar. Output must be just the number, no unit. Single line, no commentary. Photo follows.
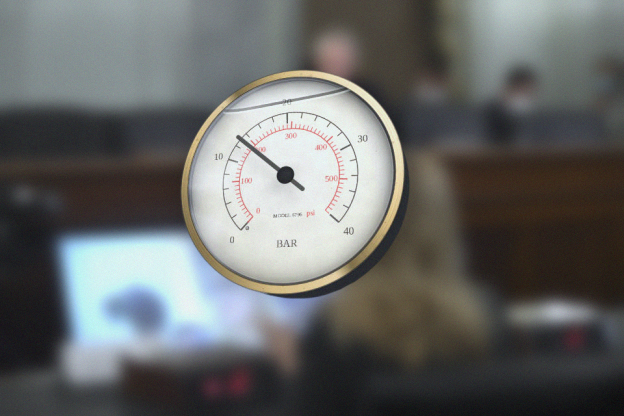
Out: 13
